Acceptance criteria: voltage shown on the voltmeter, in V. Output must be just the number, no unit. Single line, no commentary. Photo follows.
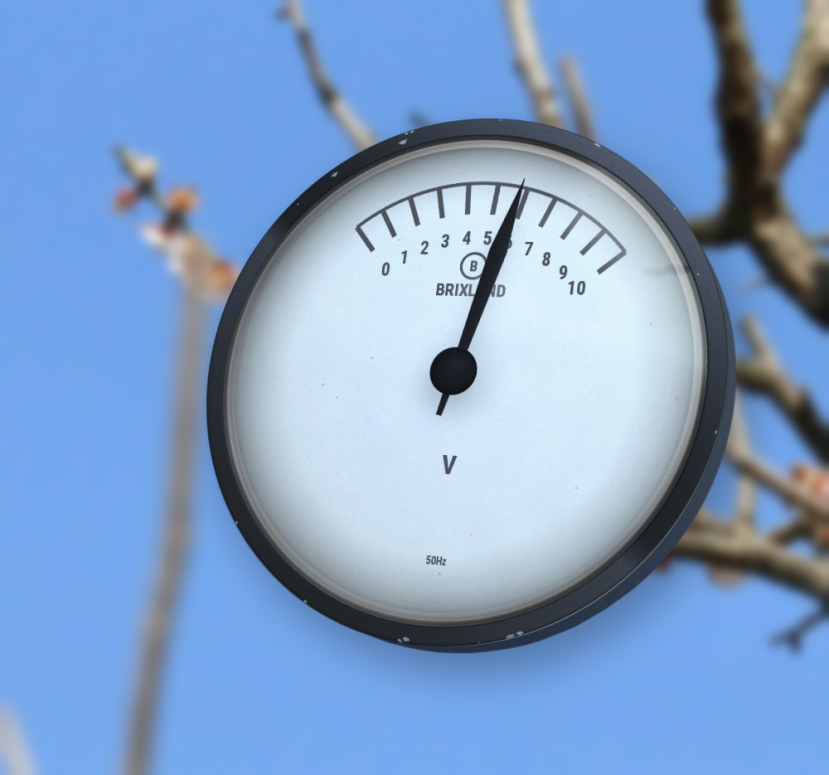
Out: 6
